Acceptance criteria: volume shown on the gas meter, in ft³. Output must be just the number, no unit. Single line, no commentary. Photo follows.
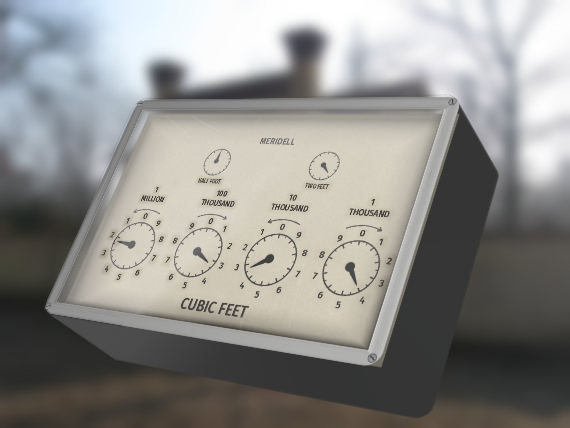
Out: 233400
